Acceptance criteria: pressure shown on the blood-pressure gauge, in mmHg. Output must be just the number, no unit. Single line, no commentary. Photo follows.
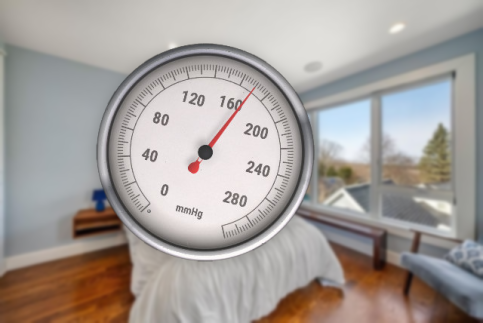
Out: 170
